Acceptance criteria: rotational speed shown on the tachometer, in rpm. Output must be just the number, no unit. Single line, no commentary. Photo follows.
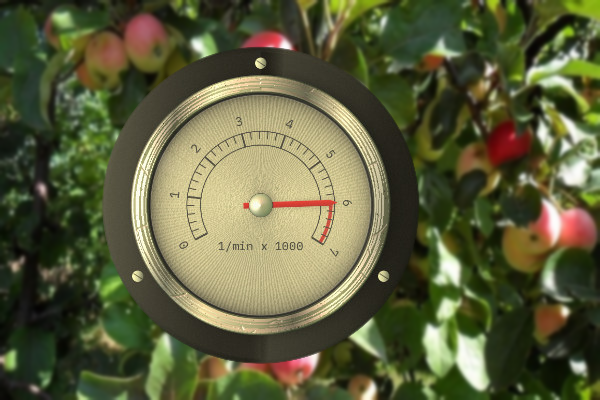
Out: 6000
